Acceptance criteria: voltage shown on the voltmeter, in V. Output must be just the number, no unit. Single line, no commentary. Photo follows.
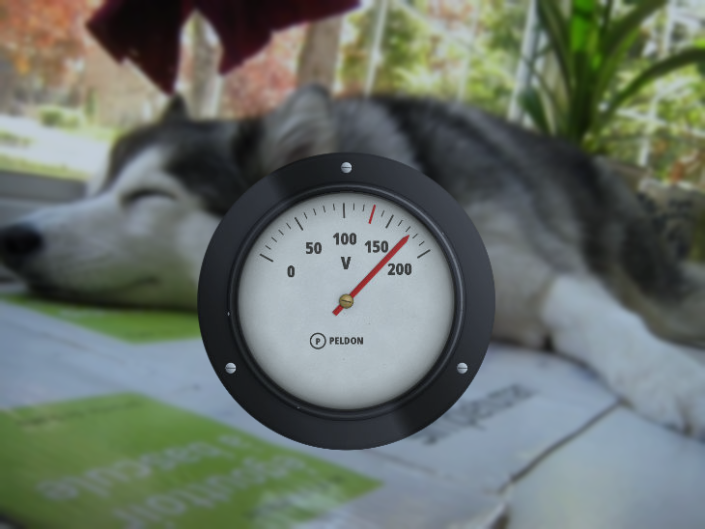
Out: 175
